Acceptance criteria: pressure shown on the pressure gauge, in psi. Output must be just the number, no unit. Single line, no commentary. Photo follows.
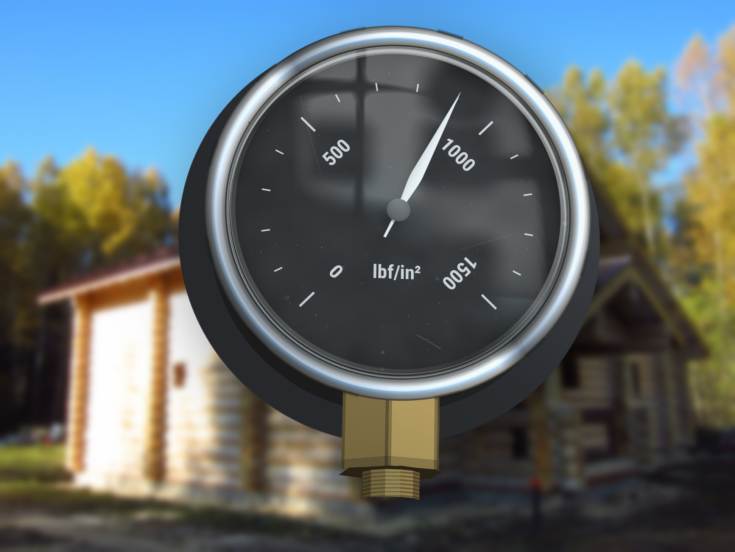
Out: 900
